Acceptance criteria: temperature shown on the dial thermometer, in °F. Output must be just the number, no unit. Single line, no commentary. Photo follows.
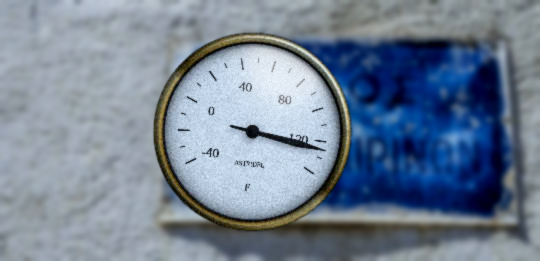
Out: 125
